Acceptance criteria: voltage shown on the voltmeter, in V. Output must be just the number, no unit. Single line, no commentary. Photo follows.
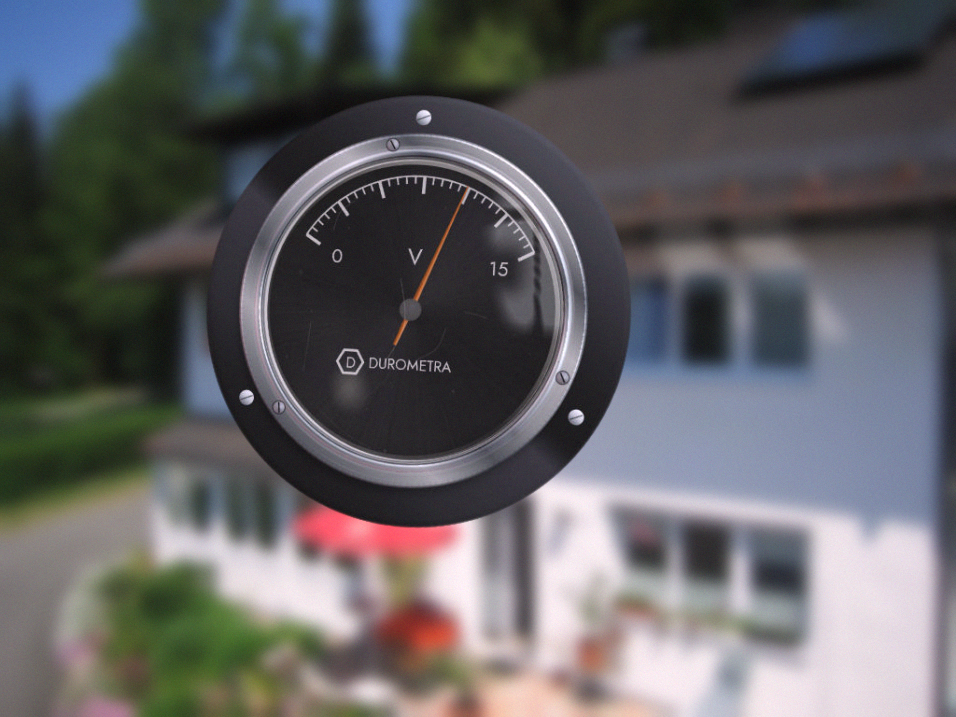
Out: 10
